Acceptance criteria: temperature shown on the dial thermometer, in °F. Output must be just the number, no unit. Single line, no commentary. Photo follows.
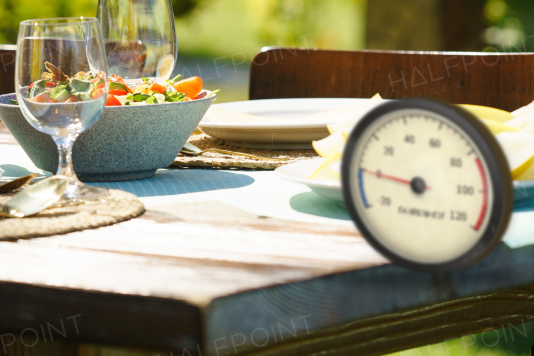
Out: 0
